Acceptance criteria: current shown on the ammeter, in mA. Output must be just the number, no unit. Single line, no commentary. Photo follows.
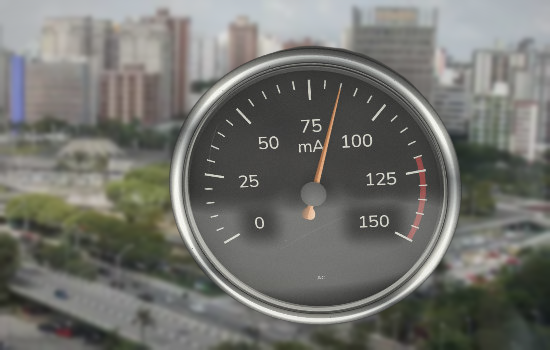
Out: 85
